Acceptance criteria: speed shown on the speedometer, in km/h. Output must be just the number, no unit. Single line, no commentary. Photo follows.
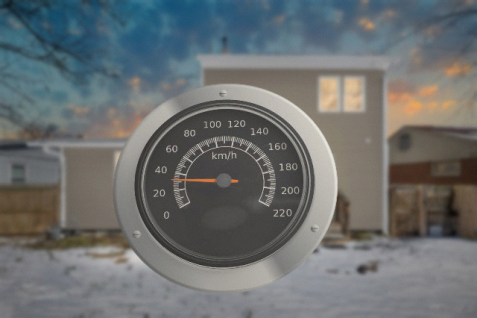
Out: 30
